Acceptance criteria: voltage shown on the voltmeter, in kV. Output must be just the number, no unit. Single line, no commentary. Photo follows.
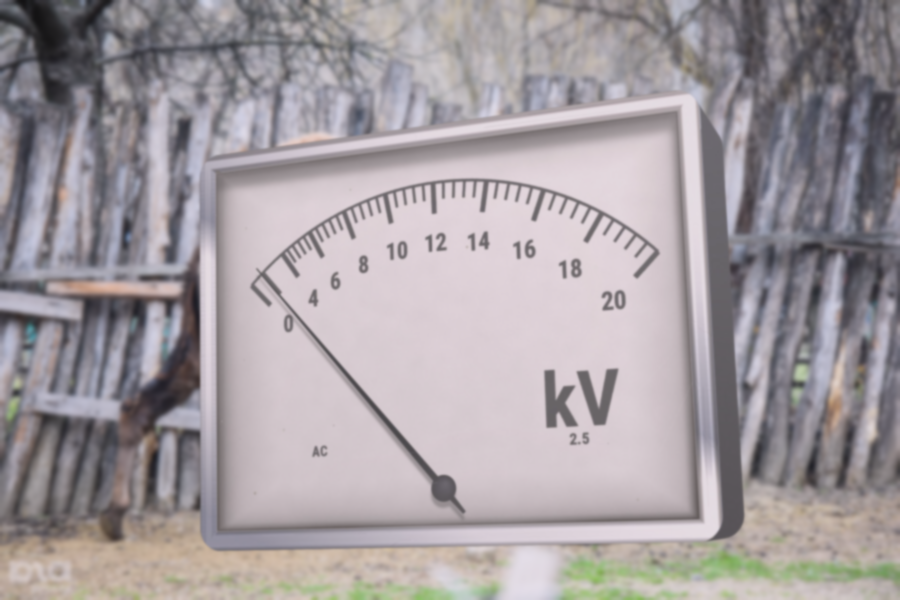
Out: 2
